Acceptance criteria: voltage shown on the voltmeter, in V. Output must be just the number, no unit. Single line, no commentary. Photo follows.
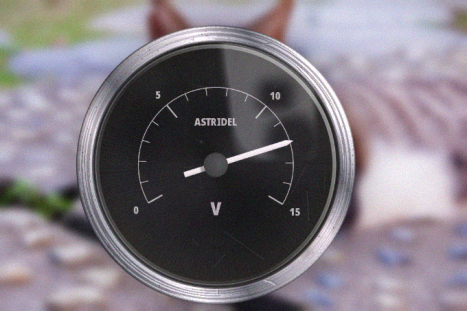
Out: 12
